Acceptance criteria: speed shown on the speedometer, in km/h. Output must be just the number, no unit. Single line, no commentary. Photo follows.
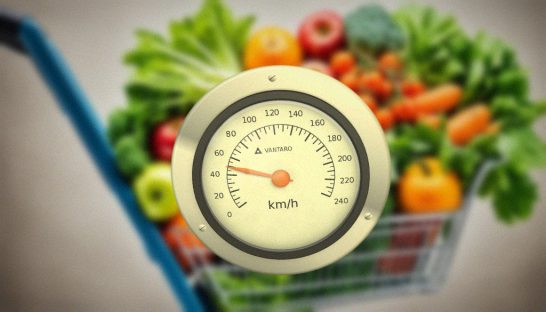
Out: 50
